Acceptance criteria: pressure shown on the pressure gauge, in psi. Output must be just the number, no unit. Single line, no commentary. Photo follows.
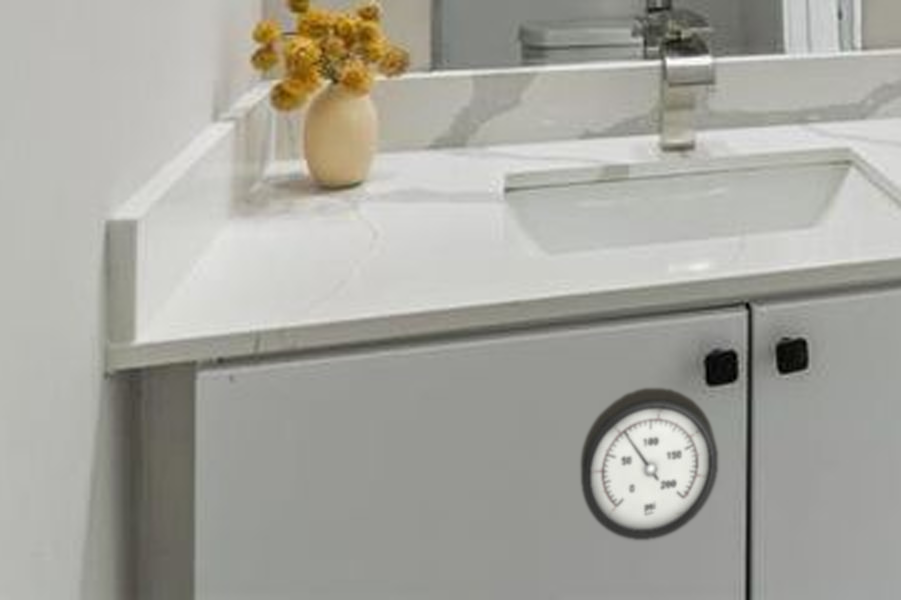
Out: 75
